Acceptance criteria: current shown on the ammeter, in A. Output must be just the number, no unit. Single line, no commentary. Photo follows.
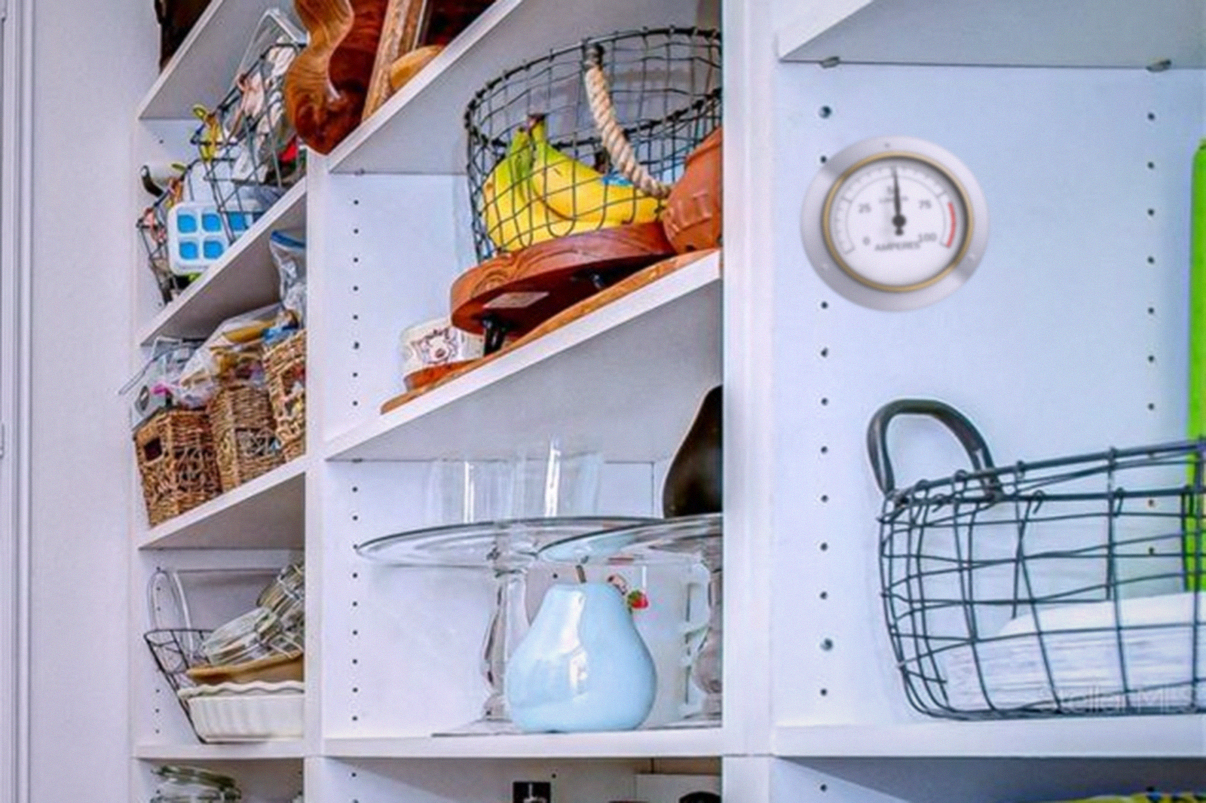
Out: 50
